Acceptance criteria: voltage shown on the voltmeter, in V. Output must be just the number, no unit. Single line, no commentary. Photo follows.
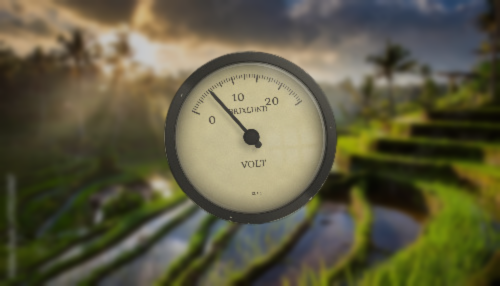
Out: 5
